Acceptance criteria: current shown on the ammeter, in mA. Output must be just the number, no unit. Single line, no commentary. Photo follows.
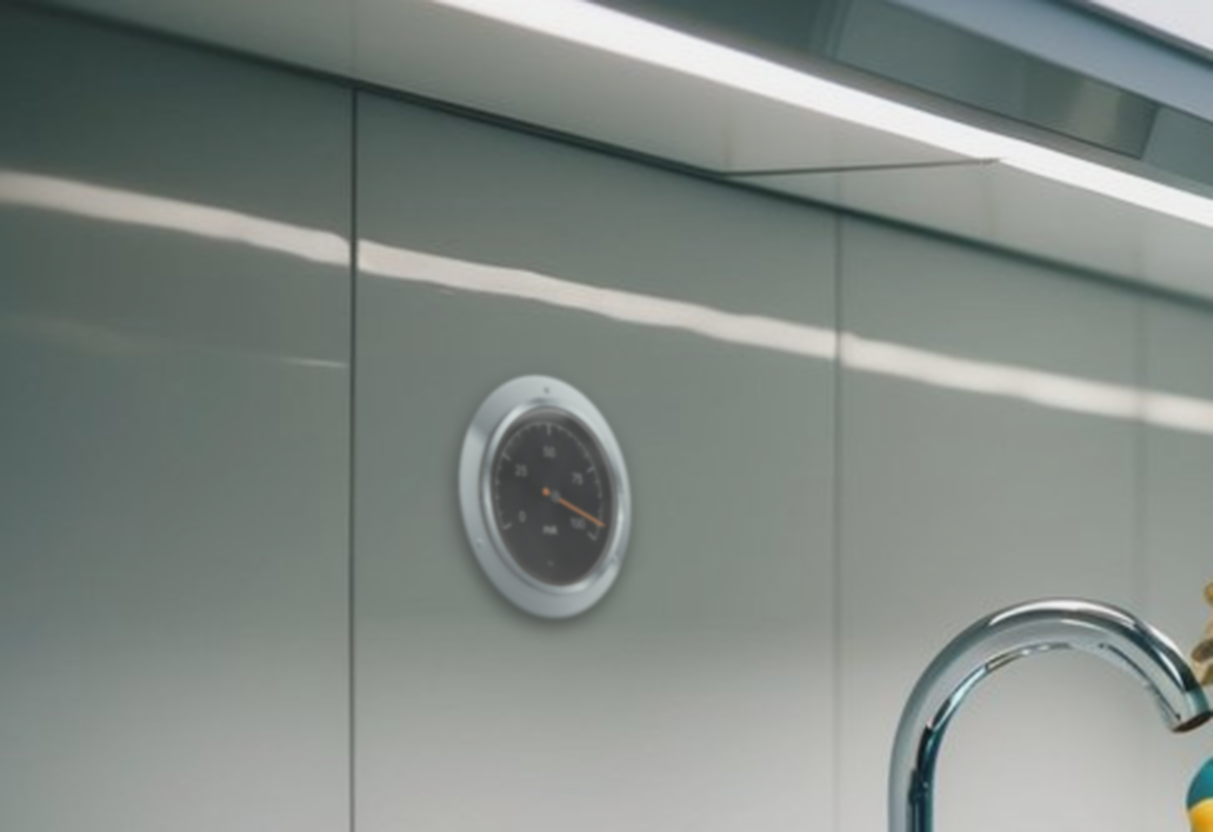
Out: 95
